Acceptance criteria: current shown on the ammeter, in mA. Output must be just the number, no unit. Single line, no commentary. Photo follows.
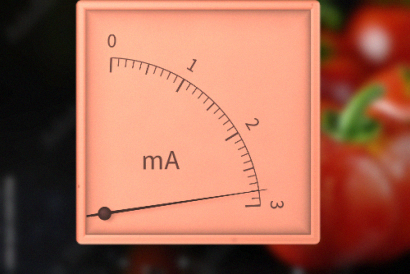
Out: 2.8
